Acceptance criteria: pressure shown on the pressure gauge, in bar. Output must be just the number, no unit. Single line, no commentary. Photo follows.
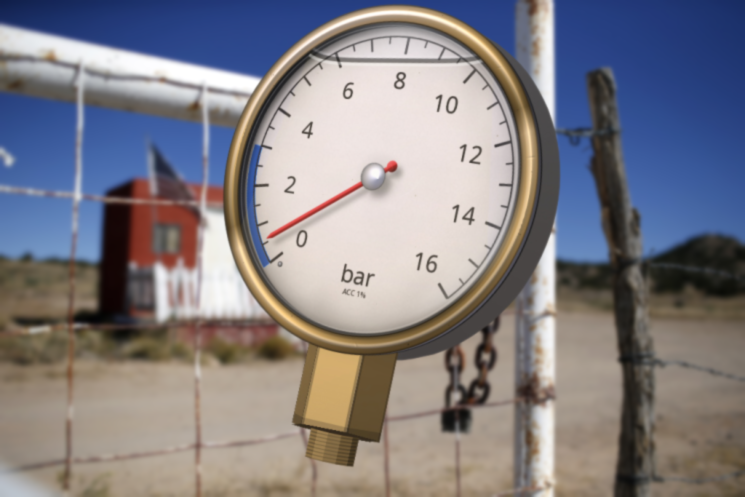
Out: 0.5
